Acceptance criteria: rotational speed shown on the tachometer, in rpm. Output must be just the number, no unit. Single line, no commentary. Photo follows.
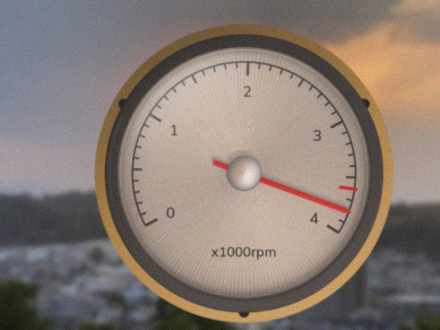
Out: 3800
